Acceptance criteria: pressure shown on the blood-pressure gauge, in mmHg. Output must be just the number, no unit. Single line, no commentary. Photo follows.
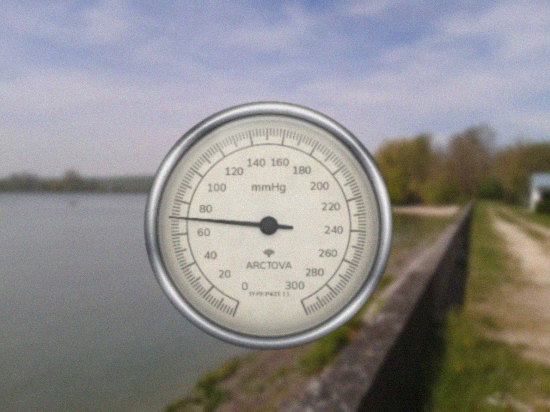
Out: 70
